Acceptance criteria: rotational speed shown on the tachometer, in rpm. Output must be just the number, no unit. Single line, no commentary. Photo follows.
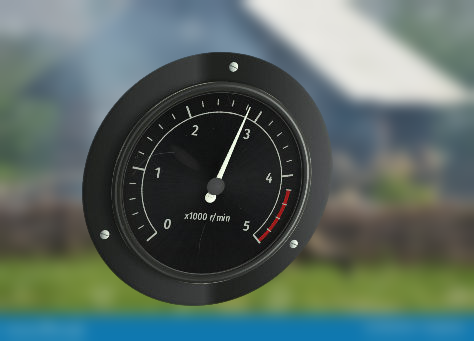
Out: 2800
